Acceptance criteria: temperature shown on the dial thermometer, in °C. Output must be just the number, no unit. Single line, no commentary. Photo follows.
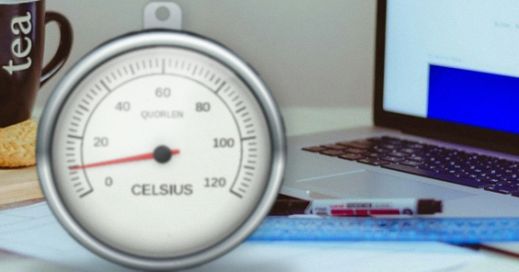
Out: 10
